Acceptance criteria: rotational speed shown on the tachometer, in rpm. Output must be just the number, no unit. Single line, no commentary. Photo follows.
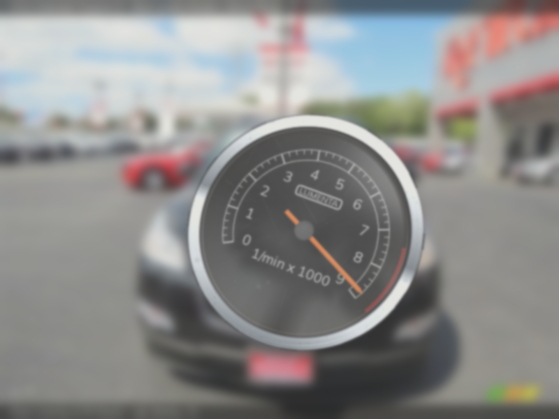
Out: 8800
